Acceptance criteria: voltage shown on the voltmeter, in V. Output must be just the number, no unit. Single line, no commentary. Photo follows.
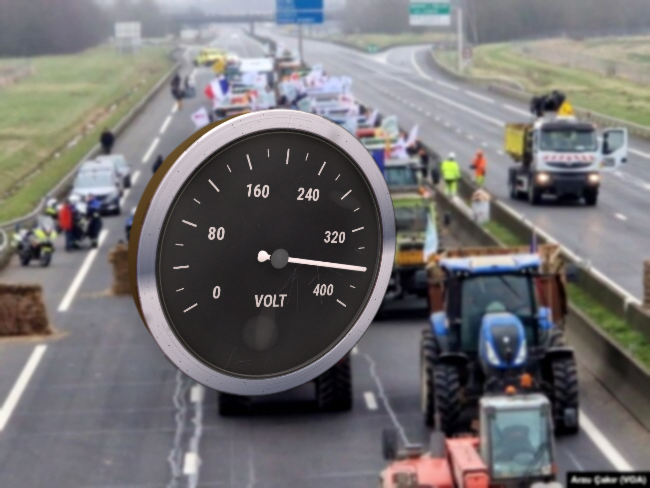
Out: 360
